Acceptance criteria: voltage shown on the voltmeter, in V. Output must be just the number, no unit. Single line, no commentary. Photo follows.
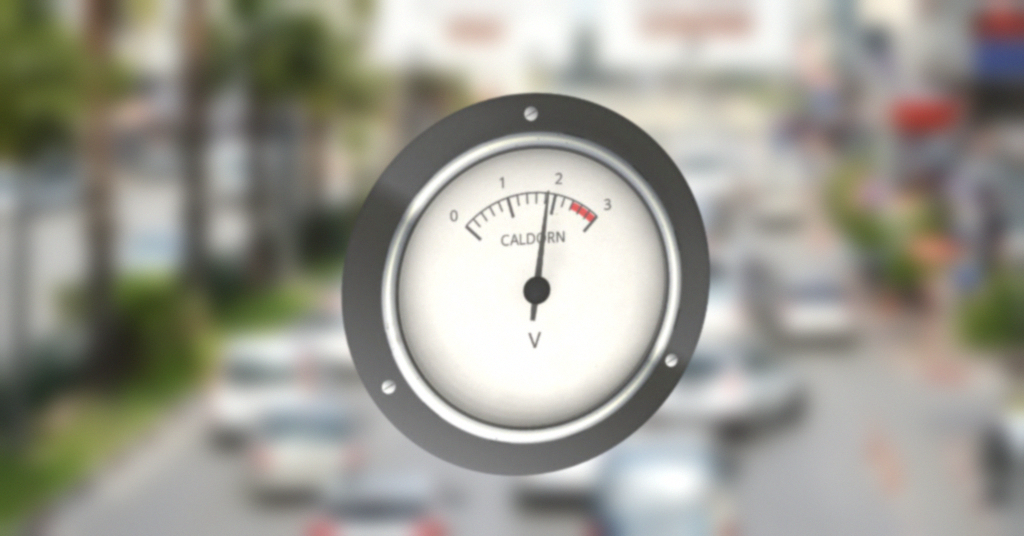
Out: 1.8
